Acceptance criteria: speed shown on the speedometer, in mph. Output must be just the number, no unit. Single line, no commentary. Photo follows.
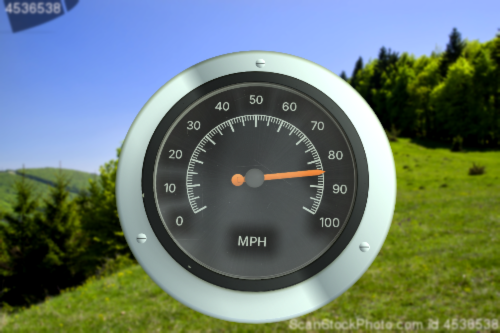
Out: 85
